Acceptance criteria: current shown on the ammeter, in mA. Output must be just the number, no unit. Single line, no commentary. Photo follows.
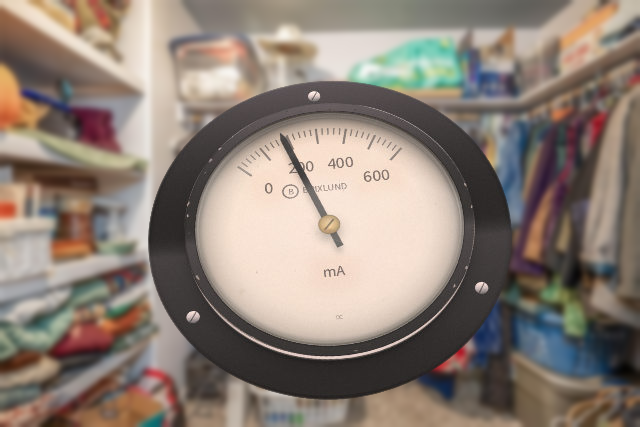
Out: 180
